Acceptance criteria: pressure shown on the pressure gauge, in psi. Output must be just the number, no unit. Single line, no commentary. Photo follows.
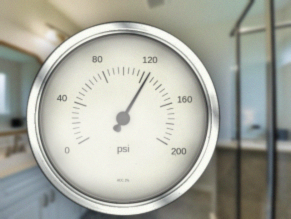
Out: 125
